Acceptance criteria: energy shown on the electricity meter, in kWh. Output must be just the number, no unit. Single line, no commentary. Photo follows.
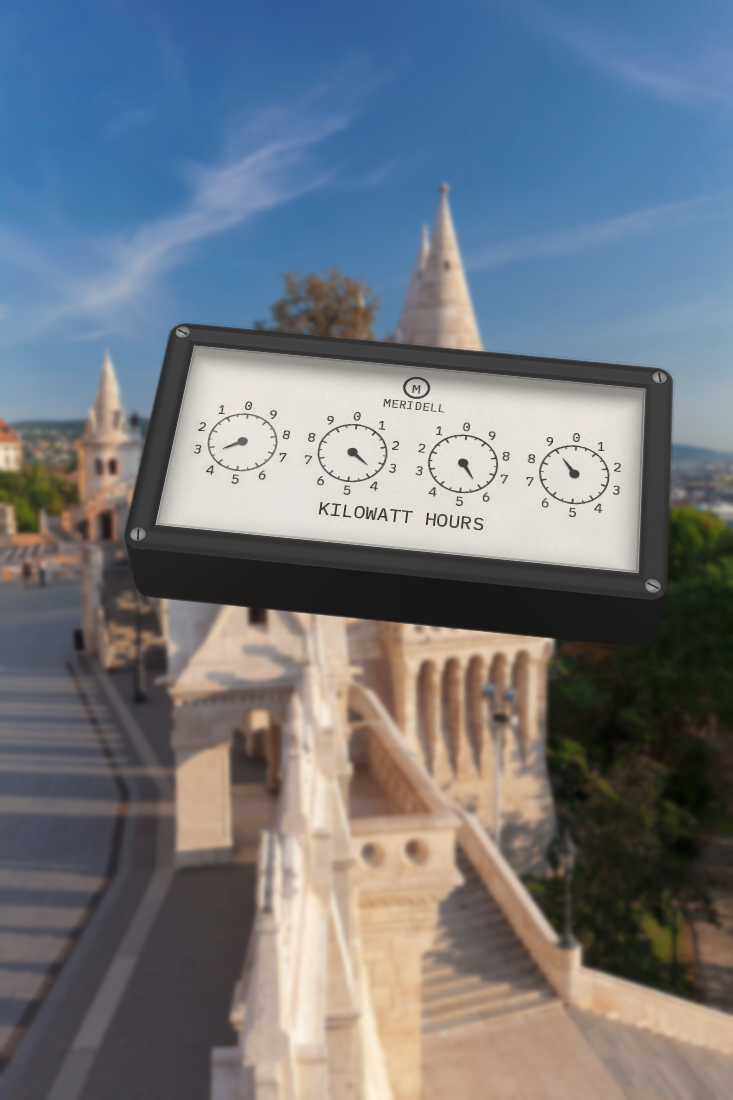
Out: 3359
